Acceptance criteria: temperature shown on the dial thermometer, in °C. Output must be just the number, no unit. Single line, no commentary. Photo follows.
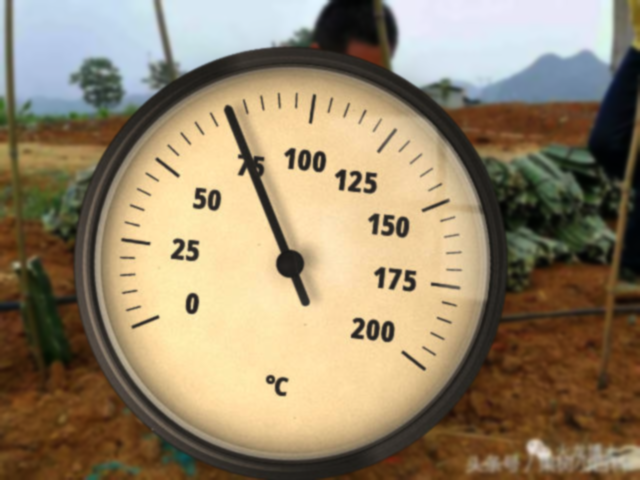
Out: 75
